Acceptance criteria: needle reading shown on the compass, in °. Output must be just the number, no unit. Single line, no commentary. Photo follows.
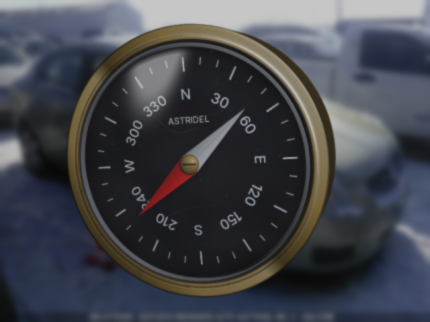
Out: 230
